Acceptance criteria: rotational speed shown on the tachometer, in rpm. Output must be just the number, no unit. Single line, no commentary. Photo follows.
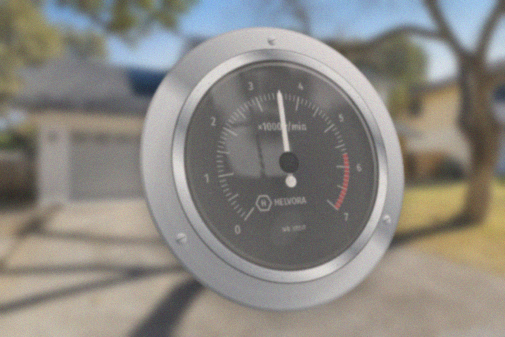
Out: 3500
